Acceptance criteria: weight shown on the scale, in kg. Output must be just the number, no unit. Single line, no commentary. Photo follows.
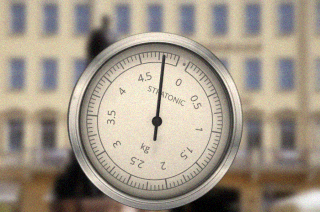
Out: 4.8
